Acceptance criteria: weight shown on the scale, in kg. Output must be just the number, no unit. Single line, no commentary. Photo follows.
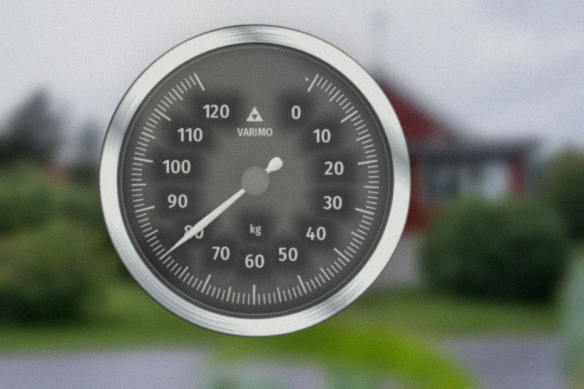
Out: 80
